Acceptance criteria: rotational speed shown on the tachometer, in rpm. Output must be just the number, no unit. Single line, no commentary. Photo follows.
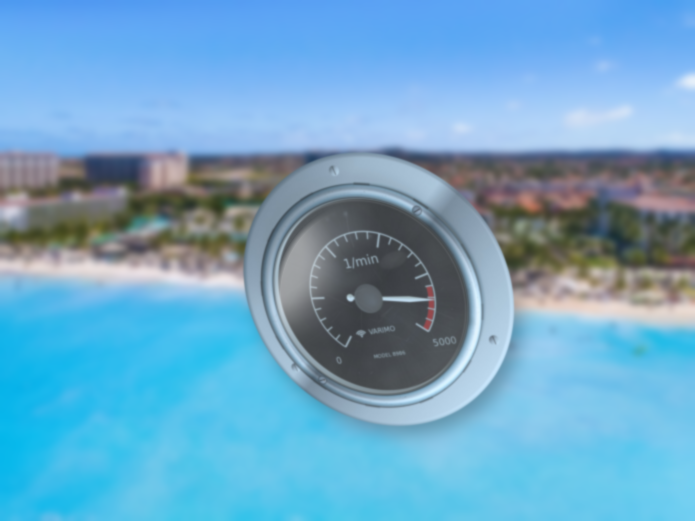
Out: 4400
